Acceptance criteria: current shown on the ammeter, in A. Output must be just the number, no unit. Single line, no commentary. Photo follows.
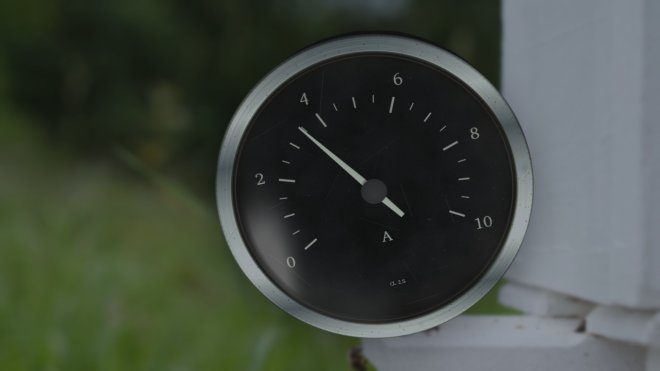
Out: 3.5
